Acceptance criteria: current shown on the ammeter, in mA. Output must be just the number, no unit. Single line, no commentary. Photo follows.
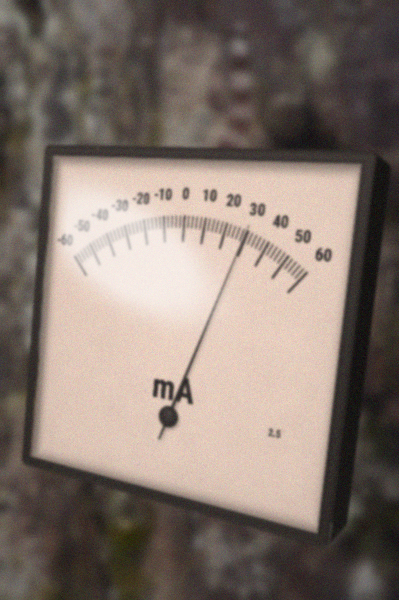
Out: 30
